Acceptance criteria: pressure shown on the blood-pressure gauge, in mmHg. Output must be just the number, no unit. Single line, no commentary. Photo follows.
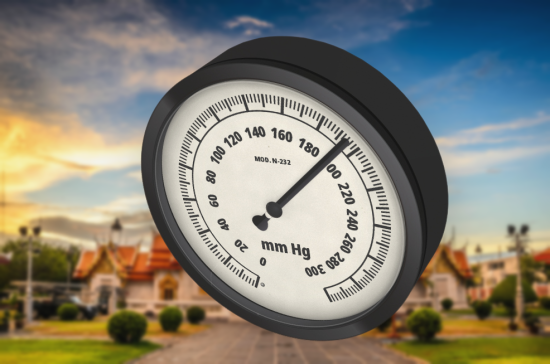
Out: 194
